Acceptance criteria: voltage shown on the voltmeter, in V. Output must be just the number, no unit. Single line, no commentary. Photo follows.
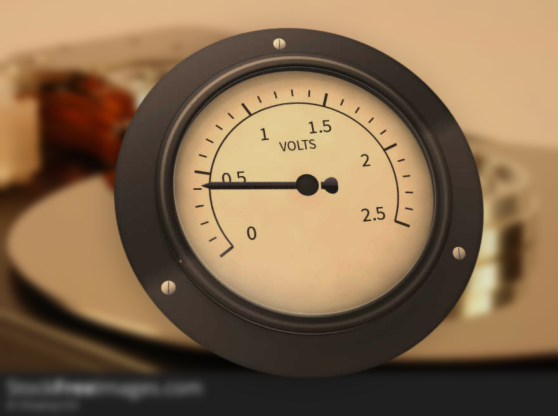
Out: 0.4
